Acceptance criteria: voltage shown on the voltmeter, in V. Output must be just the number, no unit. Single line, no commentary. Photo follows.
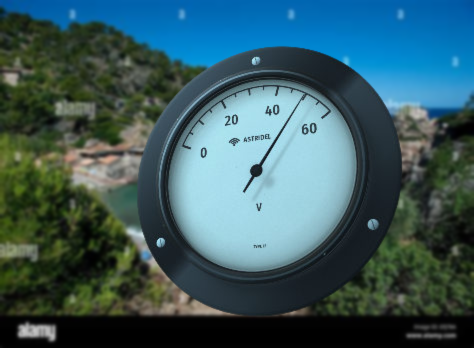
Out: 50
